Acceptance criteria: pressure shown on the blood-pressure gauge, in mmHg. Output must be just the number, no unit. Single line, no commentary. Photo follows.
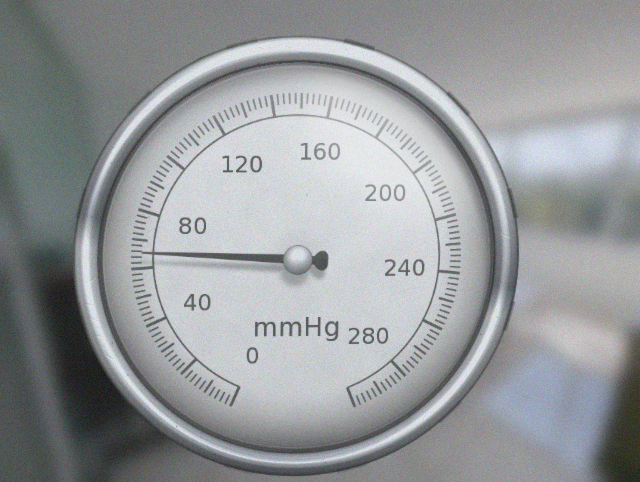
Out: 66
